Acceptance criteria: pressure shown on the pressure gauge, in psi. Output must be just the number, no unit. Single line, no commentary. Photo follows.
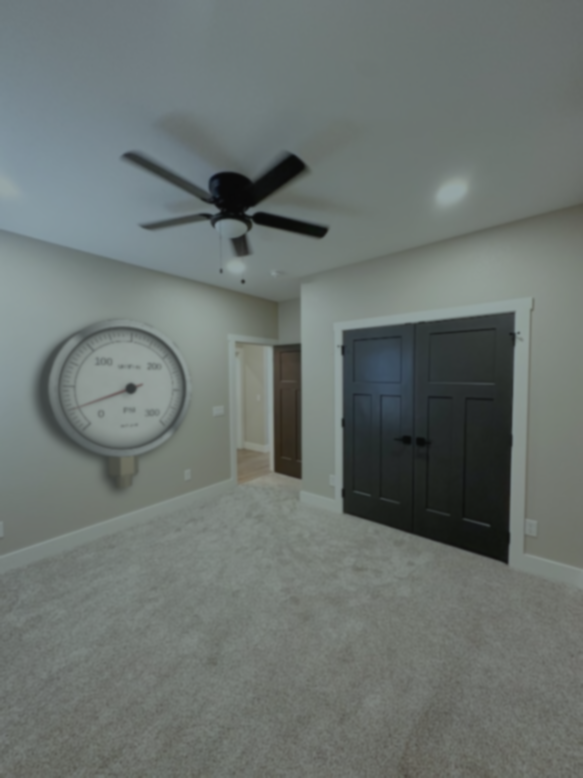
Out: 25
